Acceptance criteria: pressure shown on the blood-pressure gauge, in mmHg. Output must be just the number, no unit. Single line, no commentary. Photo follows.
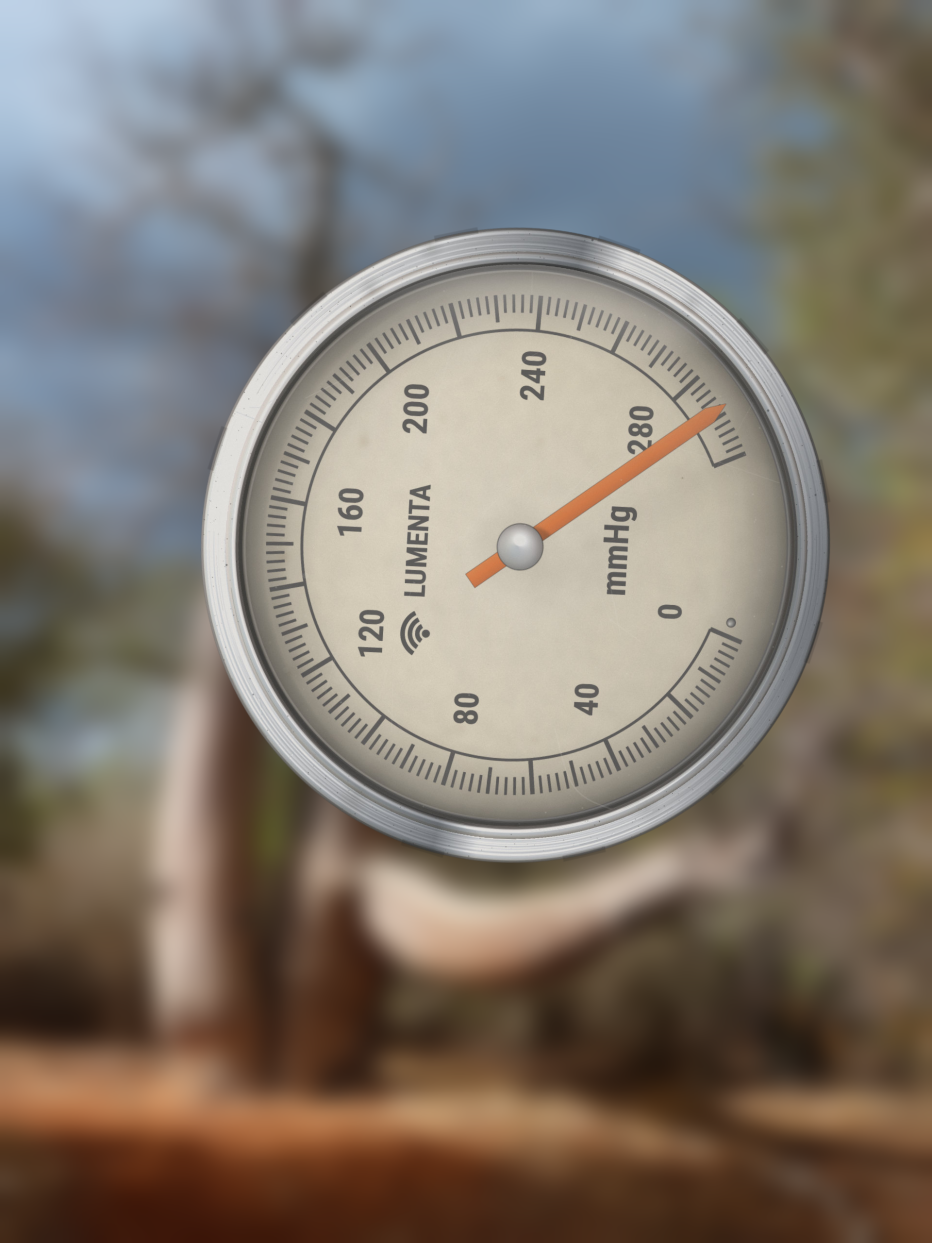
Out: 288
